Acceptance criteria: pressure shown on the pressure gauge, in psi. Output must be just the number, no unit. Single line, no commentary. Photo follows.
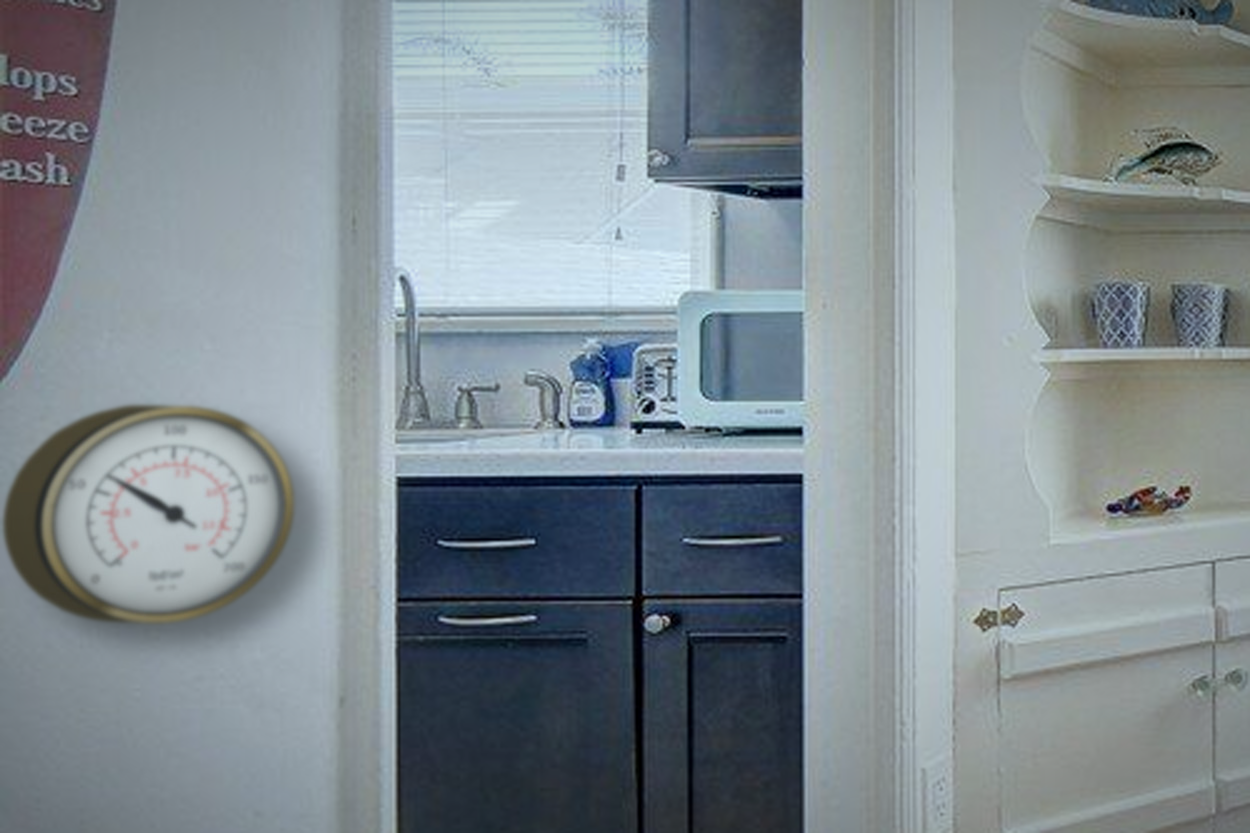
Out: 60
